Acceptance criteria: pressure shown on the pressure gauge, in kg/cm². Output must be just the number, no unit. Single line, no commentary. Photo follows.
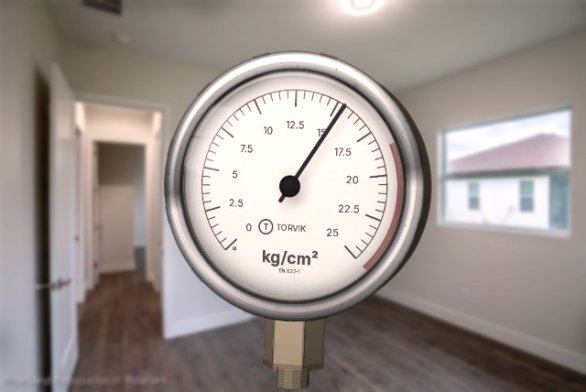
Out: 15.5
